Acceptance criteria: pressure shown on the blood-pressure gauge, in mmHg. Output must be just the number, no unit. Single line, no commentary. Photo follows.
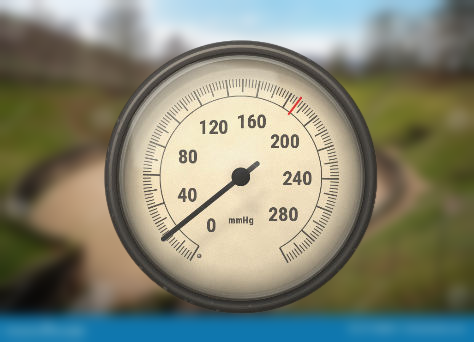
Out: 20
